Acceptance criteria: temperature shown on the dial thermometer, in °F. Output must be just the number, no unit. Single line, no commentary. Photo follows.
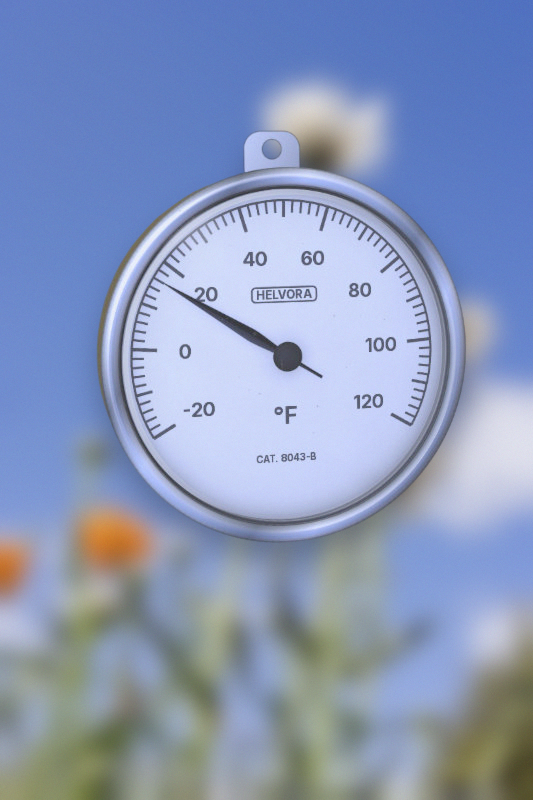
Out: 16
